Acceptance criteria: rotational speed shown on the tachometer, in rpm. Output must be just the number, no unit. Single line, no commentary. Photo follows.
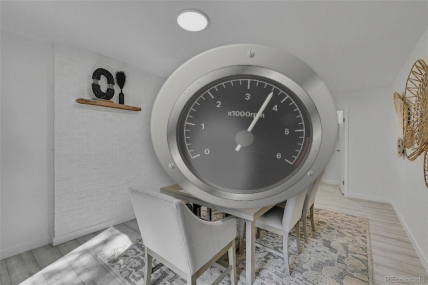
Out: 3600
